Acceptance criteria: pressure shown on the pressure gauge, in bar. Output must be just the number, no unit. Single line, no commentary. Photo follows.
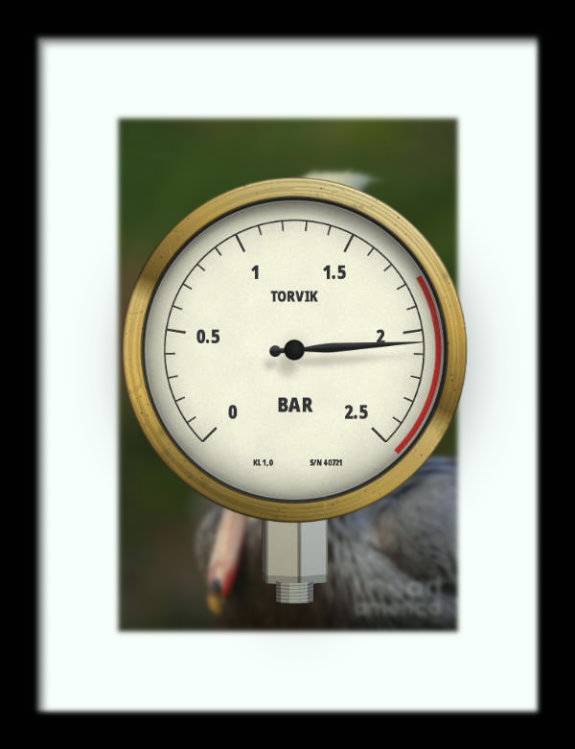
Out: 2.05
